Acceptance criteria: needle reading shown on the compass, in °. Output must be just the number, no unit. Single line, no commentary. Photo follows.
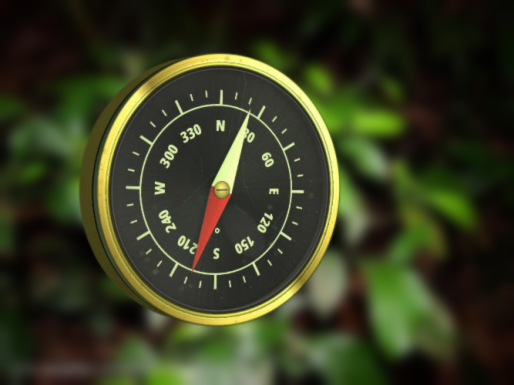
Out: 200
